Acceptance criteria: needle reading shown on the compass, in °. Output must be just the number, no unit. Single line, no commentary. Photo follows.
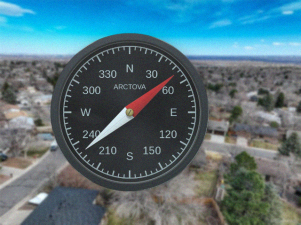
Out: 50
